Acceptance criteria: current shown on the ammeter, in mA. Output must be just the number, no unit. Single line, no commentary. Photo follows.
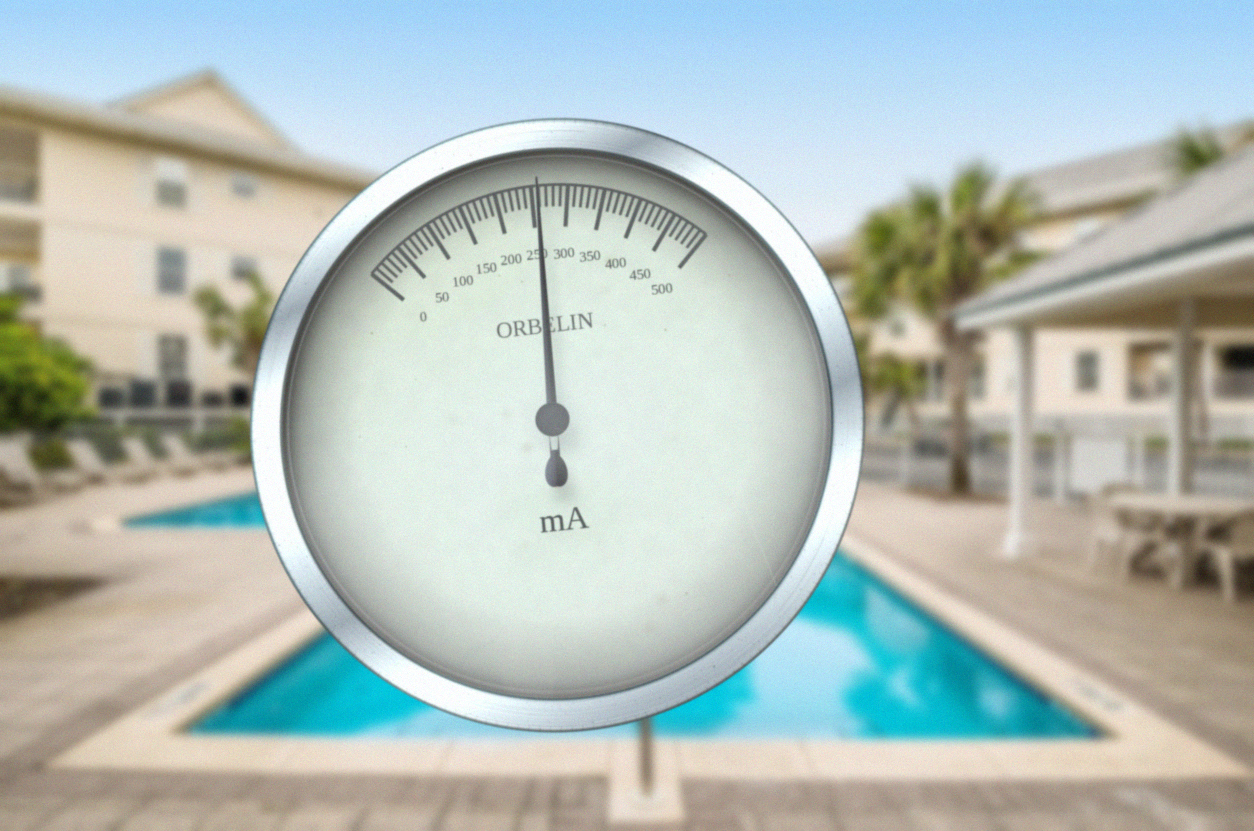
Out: 260
